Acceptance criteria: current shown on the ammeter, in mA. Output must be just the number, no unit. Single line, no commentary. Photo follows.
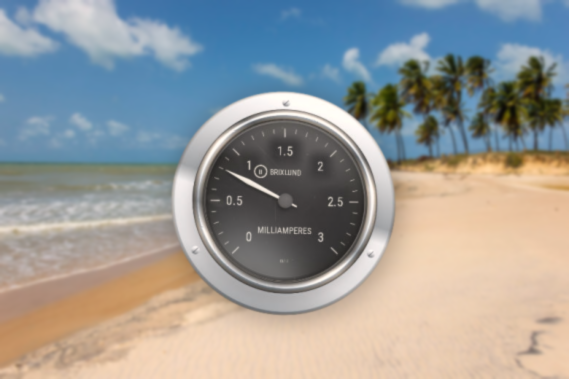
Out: 0.8
